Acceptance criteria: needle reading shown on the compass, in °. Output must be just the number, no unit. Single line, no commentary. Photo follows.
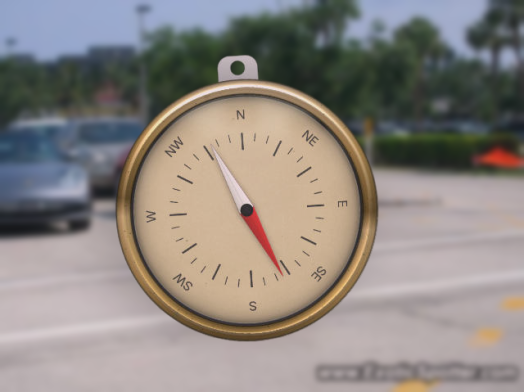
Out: 155
